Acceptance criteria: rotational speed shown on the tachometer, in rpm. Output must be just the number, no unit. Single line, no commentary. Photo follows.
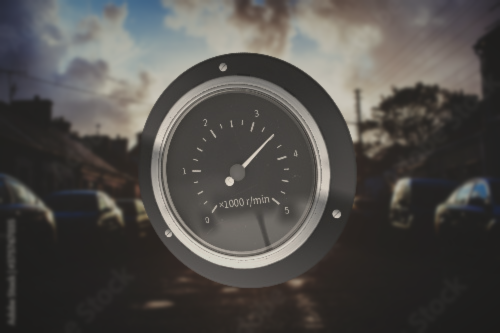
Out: 3500
